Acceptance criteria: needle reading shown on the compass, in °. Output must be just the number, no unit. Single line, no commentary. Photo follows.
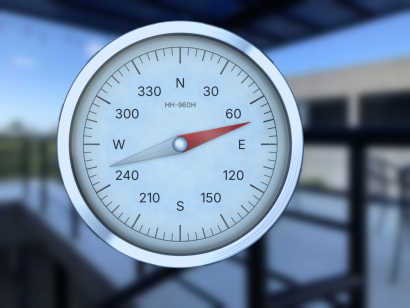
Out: 72.5
